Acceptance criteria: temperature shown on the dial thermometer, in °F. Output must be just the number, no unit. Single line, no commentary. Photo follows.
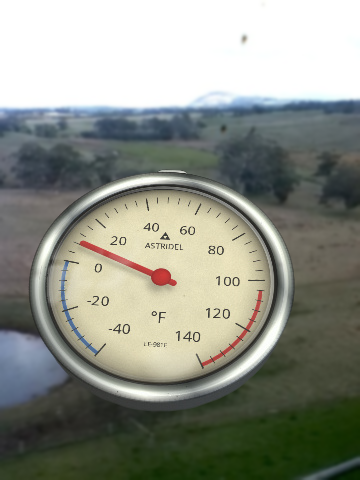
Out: 8
